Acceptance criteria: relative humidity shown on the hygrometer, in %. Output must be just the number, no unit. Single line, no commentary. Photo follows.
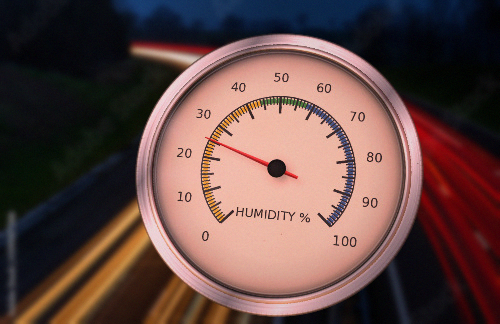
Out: 25
